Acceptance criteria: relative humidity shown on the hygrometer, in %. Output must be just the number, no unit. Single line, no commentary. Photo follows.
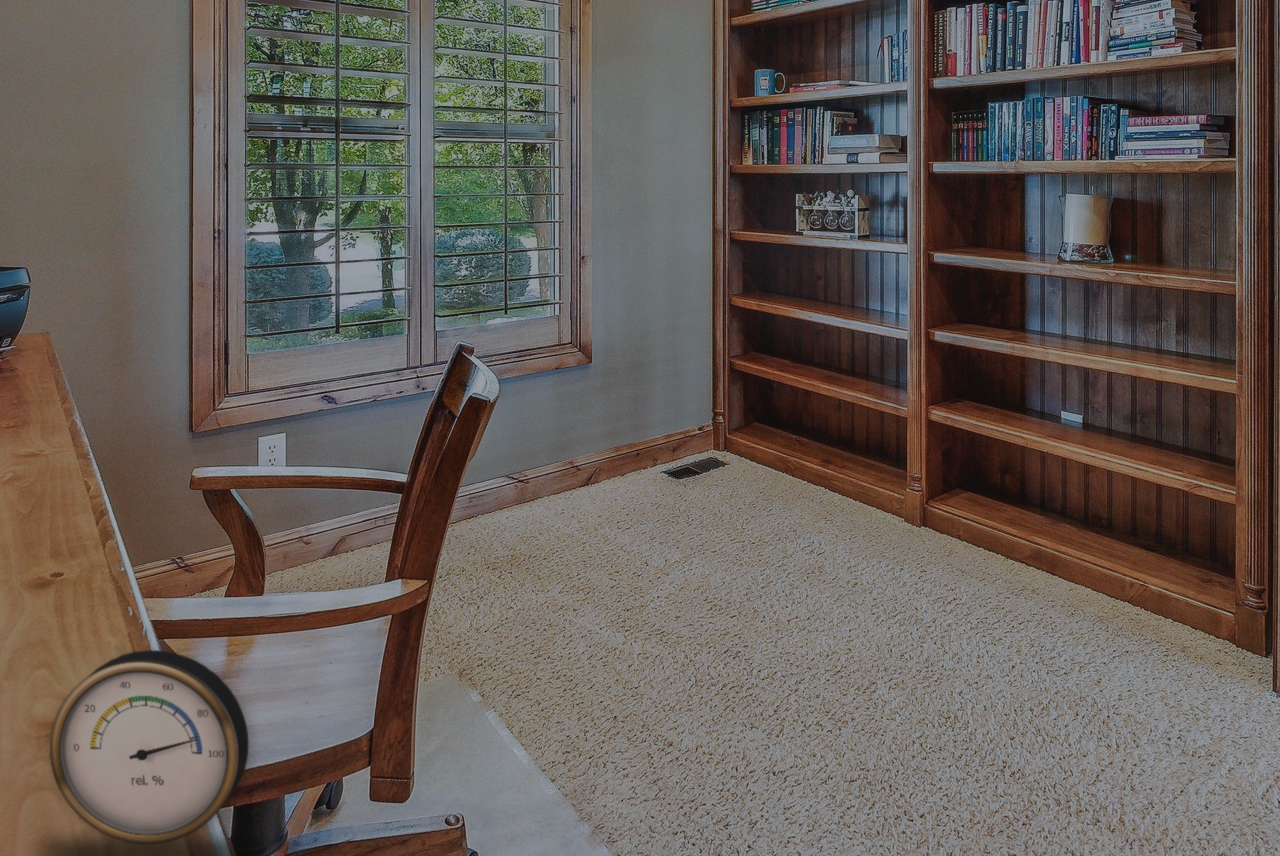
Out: 90
